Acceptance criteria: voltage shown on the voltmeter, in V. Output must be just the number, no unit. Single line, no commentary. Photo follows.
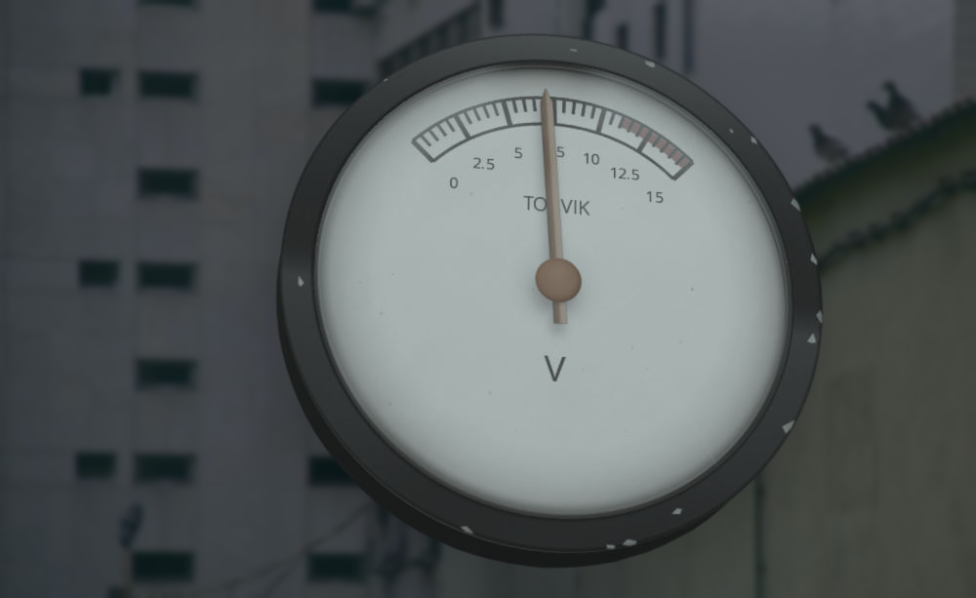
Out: 7
